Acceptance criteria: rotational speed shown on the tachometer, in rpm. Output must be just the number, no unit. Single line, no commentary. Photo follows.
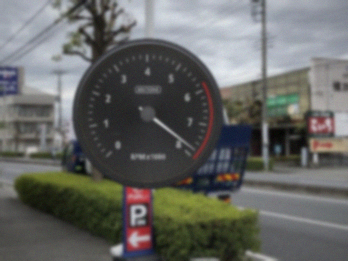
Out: 7800
